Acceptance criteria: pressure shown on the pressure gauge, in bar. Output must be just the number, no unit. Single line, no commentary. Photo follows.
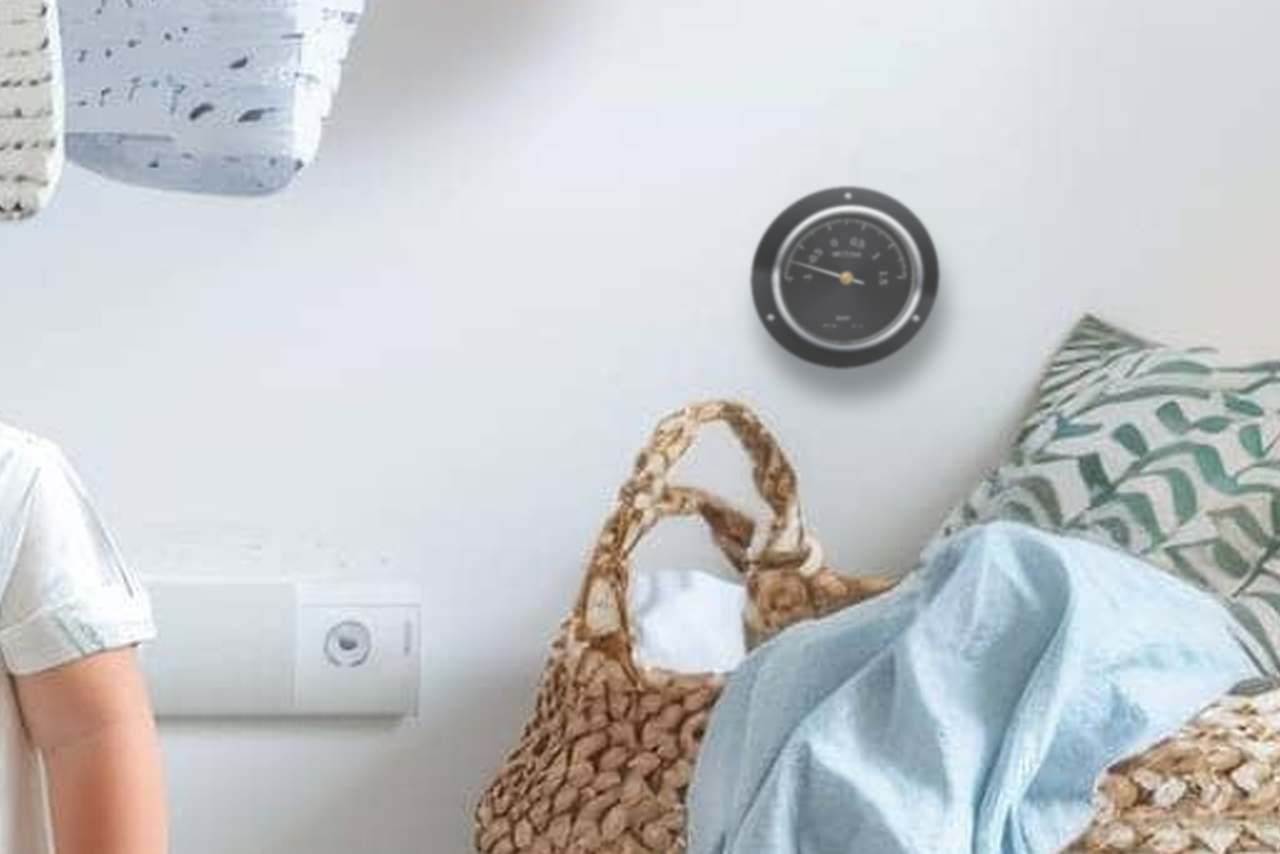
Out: -0.75
